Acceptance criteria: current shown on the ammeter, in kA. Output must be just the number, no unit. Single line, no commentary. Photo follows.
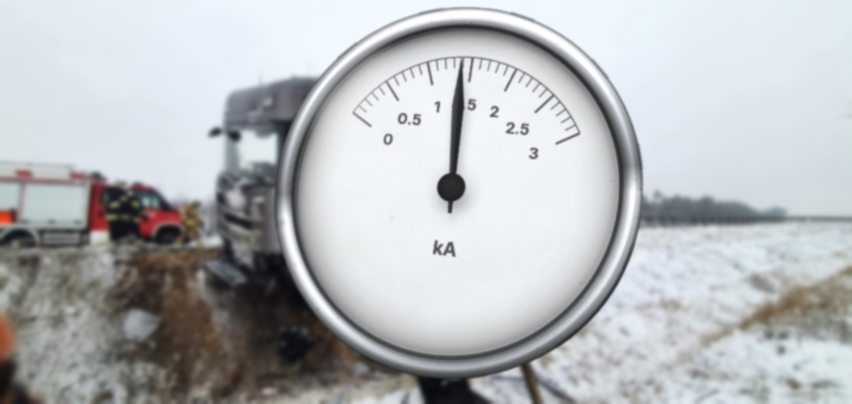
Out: 1.4
